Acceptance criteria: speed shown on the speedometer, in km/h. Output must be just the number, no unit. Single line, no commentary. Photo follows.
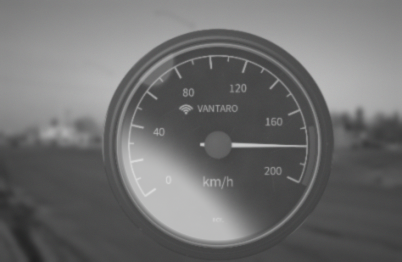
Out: 180
